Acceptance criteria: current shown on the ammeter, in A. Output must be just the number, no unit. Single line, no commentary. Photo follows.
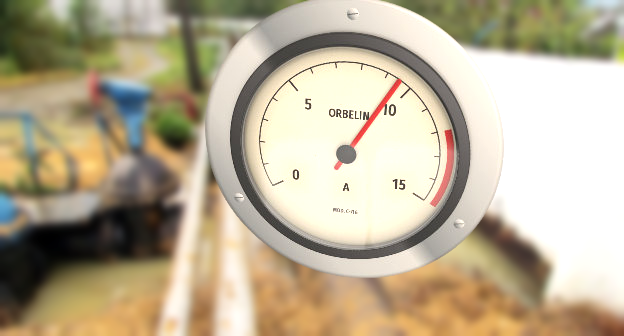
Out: 9.5
